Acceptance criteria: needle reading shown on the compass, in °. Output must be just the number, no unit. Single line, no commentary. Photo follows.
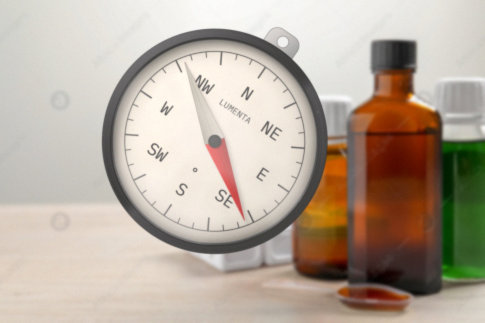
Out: 125
